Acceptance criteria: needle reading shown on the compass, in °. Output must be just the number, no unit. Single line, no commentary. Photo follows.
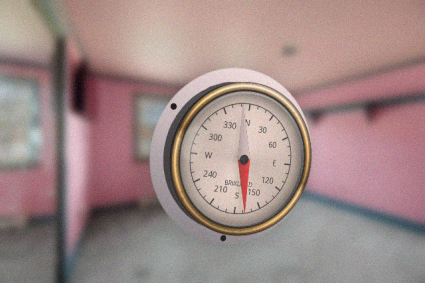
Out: 170
